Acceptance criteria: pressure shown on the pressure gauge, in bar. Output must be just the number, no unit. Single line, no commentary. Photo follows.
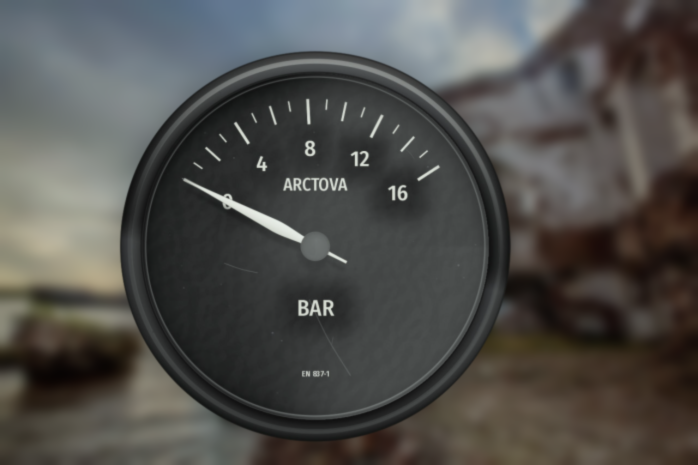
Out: 0
